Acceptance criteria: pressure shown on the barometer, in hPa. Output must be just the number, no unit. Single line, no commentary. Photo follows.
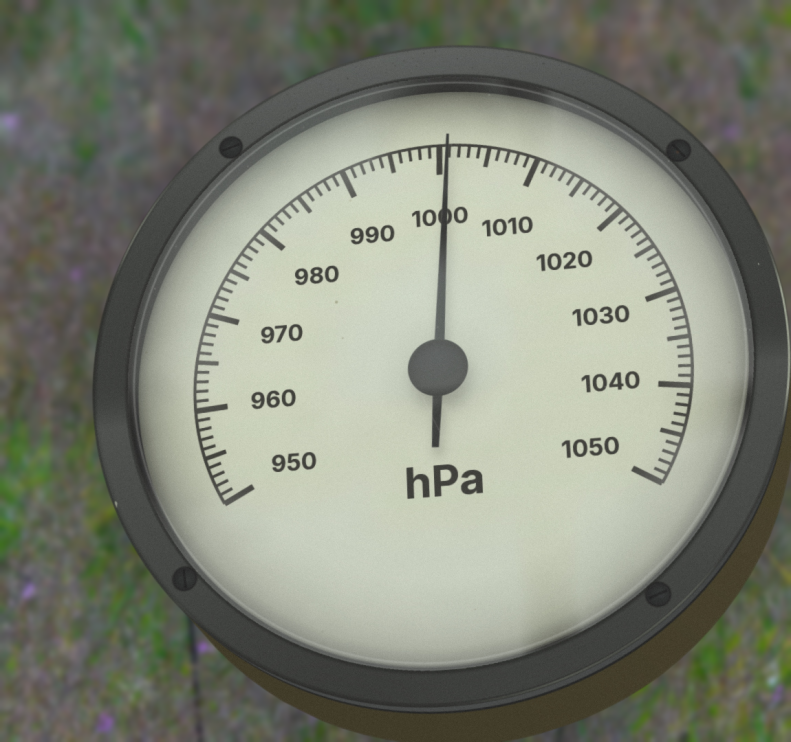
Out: 1001
